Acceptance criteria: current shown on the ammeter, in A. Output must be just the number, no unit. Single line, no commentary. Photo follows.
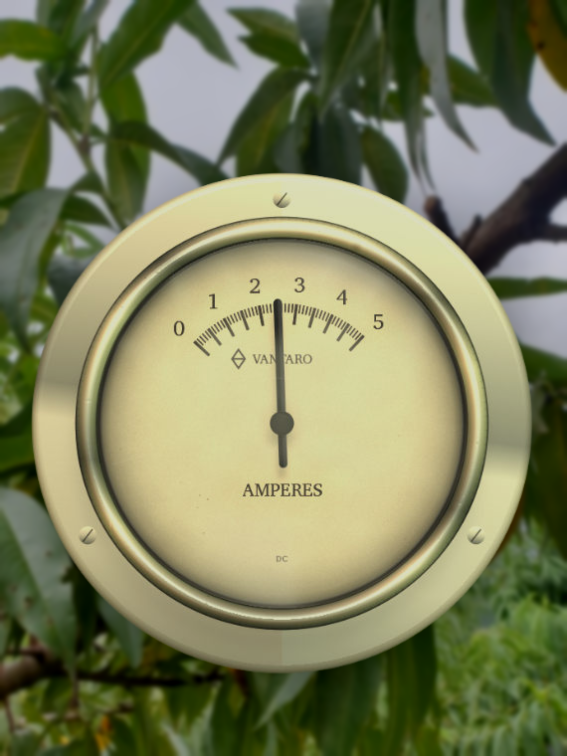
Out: 2.5
